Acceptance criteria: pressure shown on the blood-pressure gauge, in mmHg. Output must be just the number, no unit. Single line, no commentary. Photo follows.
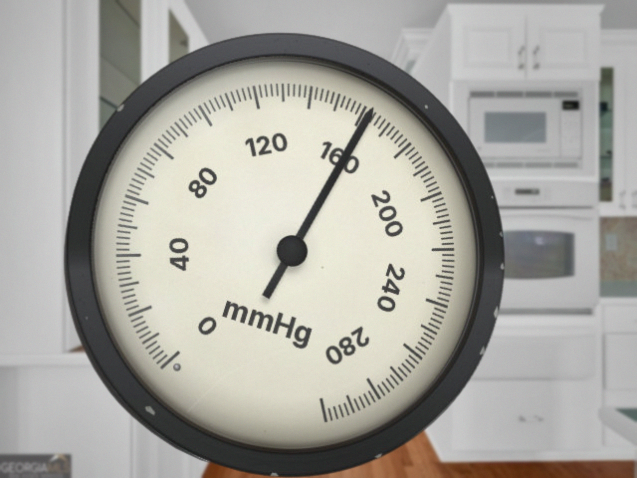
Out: 162
